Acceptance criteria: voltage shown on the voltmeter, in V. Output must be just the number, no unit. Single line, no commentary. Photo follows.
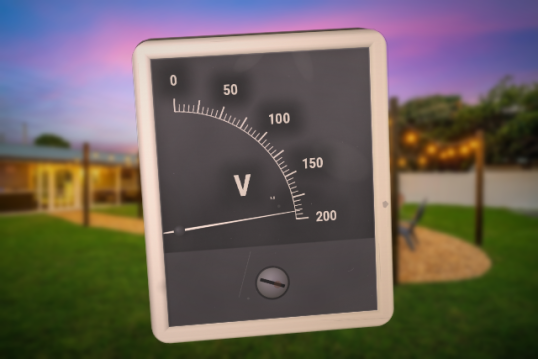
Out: 190
